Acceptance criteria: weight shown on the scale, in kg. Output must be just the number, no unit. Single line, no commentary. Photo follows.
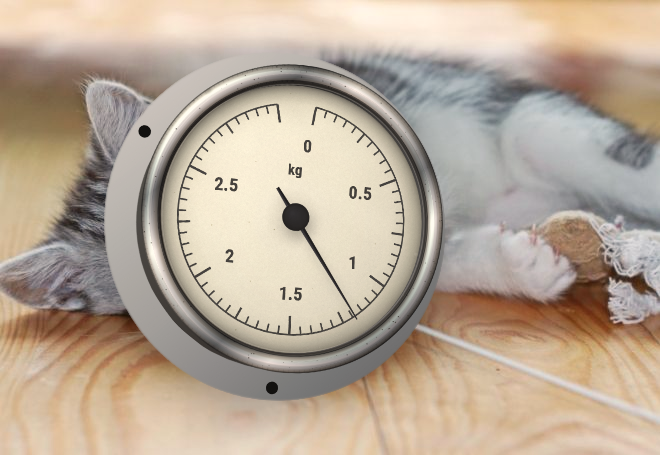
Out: 1.2
